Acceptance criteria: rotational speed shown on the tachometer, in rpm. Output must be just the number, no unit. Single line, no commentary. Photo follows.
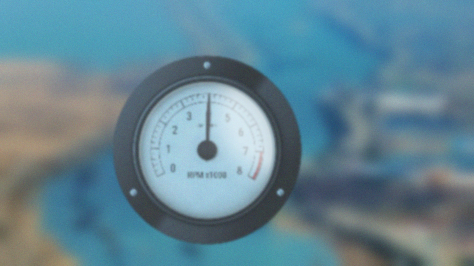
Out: 4000
